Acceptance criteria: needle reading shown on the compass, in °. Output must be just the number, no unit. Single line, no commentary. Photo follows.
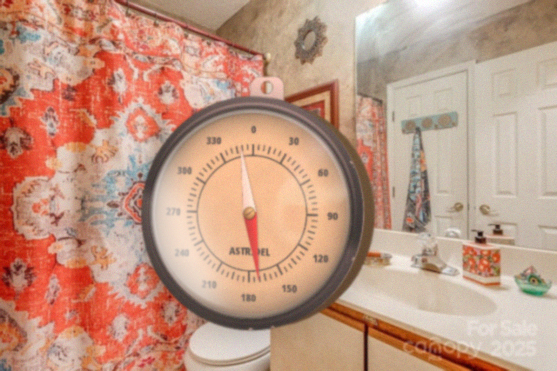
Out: 170
